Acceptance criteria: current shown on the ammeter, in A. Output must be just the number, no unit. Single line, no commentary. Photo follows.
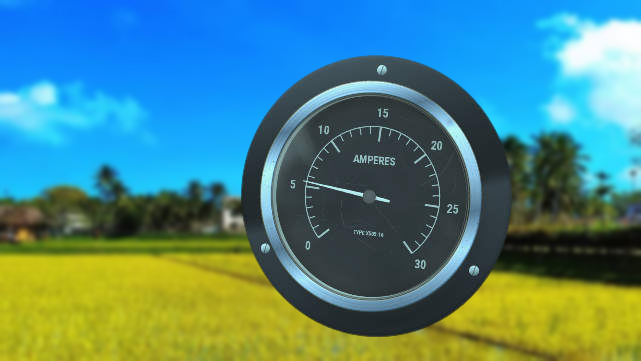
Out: 5.5
